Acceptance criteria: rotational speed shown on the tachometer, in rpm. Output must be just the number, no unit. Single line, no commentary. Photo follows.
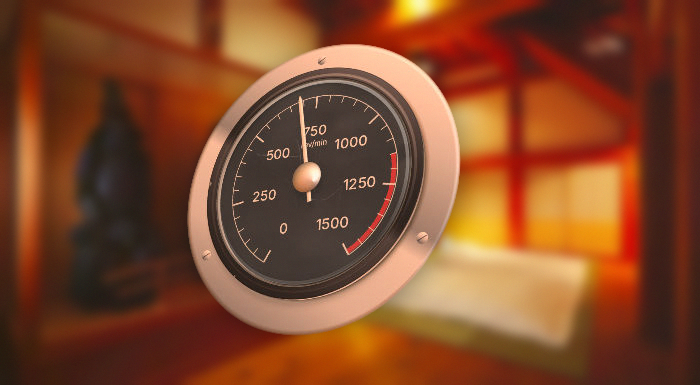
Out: 700
